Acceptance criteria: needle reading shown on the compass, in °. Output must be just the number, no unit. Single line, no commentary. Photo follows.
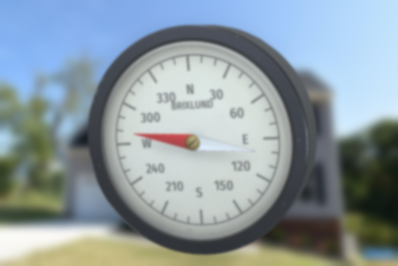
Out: 280
